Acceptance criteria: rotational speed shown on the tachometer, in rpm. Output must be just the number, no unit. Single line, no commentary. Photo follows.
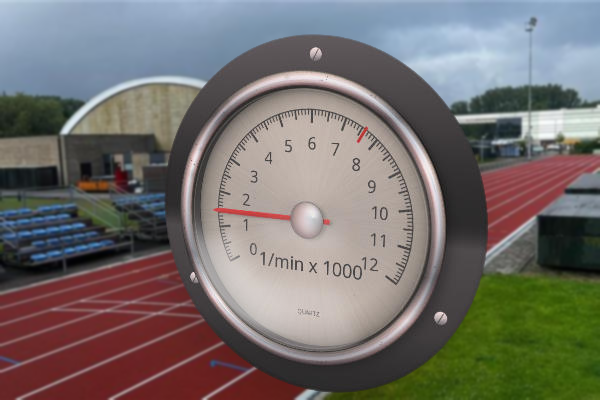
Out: 1500
